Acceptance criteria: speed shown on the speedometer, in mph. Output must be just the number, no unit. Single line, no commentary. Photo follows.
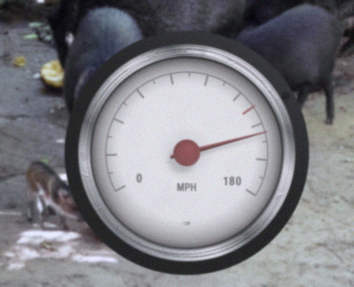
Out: 145
